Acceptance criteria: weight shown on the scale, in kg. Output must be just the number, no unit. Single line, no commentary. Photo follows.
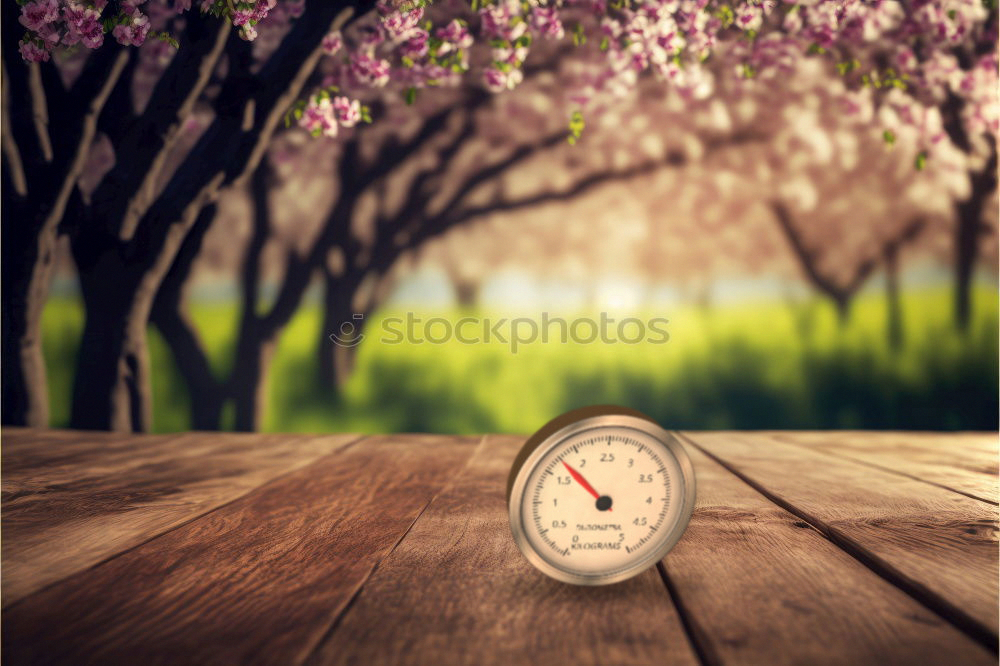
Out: 1.75
